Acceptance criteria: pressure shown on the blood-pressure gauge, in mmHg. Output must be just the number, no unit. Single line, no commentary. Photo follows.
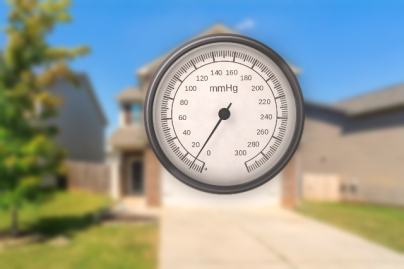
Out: 10
